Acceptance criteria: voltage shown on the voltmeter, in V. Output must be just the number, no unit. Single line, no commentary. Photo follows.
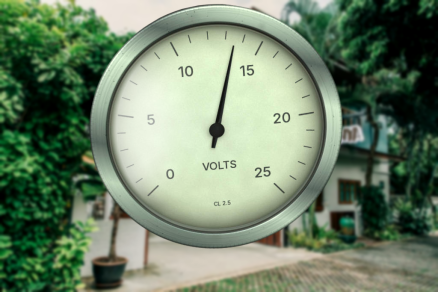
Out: 13.5
